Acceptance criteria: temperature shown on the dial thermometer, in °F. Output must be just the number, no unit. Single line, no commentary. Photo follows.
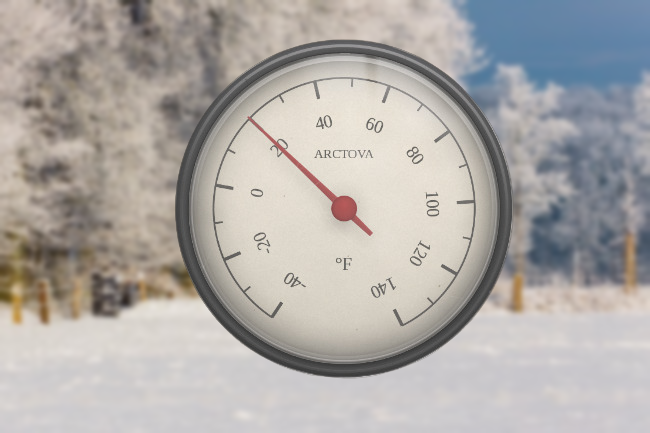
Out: 20
